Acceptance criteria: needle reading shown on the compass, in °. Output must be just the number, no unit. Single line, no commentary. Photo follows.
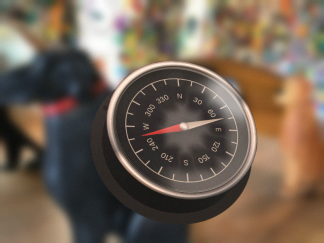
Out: 255
